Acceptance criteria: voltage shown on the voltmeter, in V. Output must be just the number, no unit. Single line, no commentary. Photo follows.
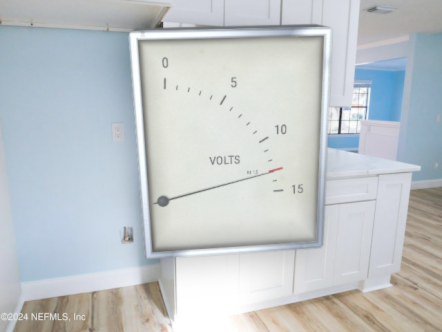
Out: 13
